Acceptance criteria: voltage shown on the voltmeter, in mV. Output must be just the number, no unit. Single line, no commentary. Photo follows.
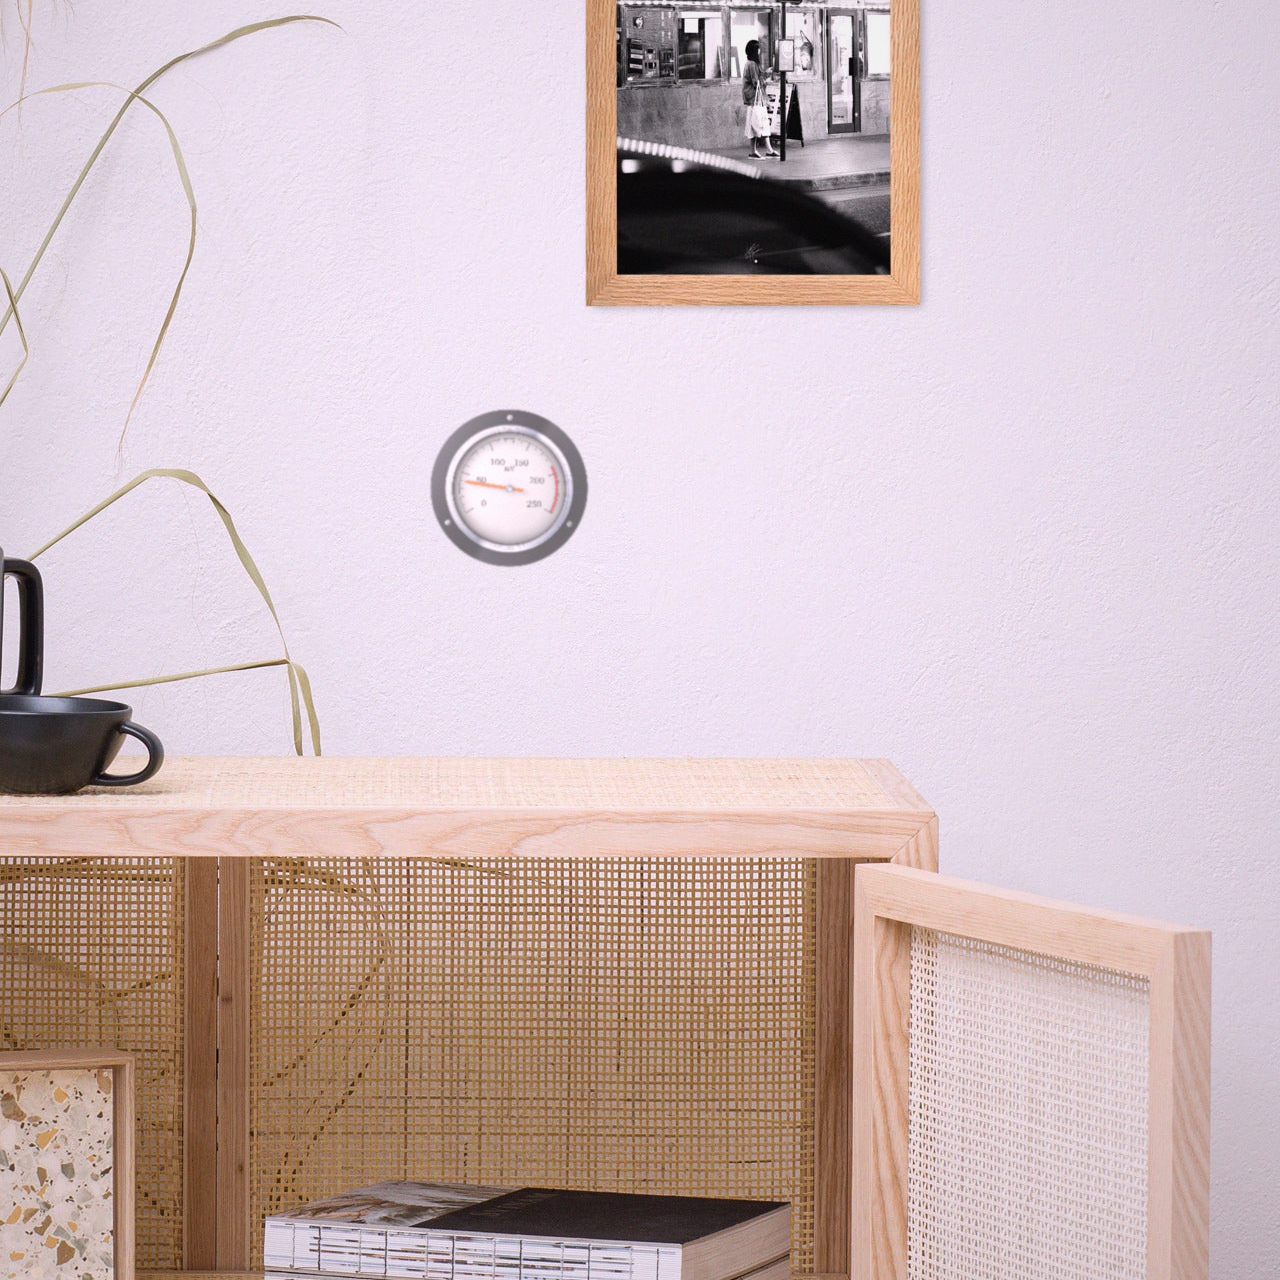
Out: 40
